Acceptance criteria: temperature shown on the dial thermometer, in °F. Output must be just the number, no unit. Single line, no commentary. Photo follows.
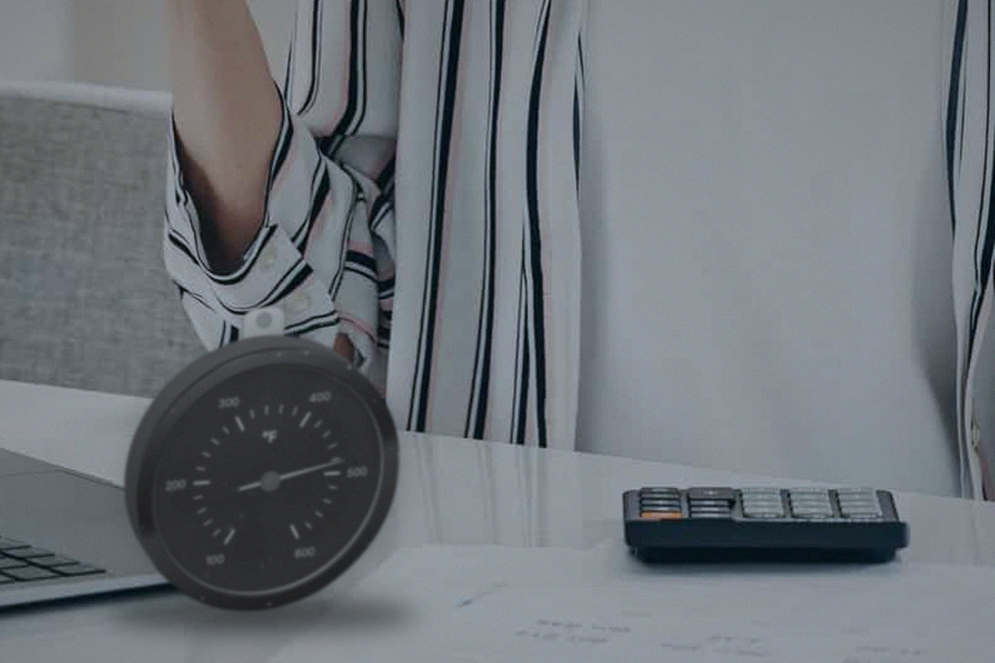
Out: 480
